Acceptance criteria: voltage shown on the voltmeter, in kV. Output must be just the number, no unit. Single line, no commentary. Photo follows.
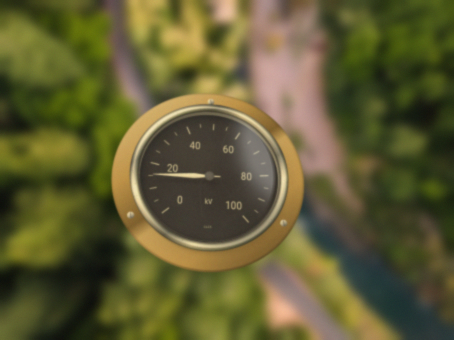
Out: 15
